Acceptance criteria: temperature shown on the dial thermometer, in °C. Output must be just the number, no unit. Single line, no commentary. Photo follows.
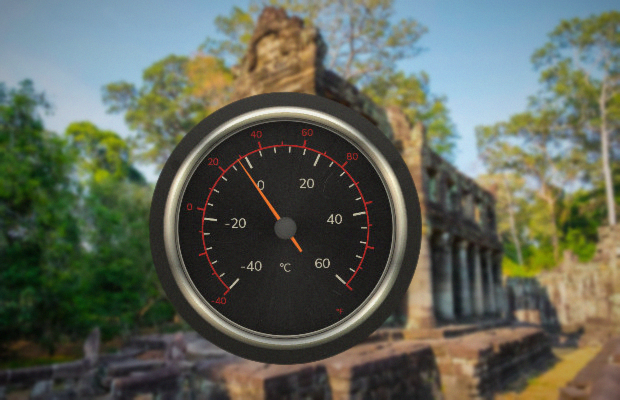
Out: -2
